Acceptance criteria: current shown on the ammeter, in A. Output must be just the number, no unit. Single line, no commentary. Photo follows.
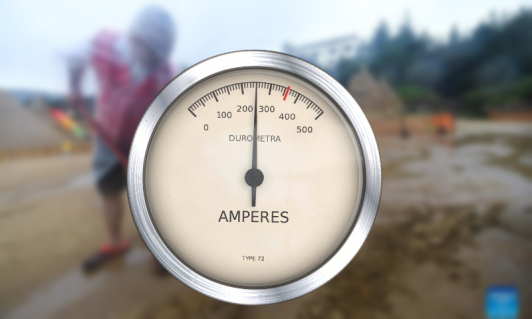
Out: 250
